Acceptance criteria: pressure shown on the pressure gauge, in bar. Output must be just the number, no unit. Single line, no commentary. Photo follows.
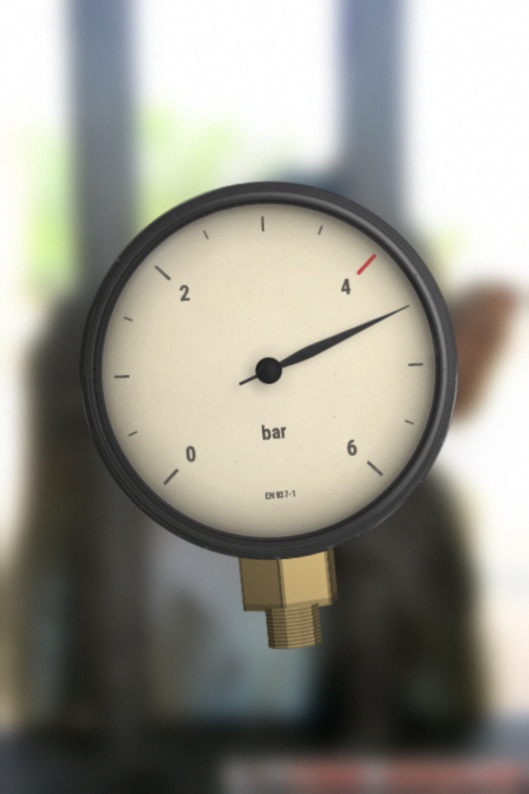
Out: 4.5
